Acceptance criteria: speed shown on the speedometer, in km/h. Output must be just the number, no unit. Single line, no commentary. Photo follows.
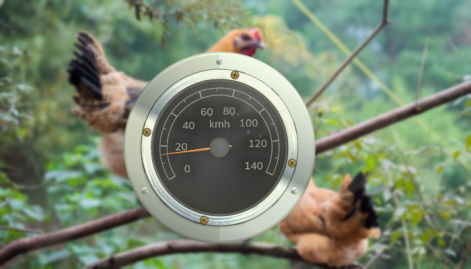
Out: 15
